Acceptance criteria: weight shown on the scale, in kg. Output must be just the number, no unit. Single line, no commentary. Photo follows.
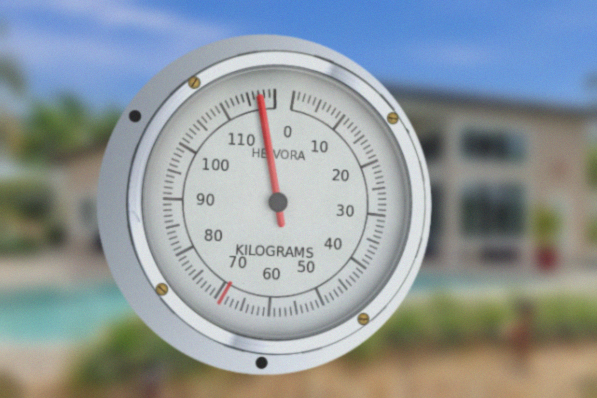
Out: 117
